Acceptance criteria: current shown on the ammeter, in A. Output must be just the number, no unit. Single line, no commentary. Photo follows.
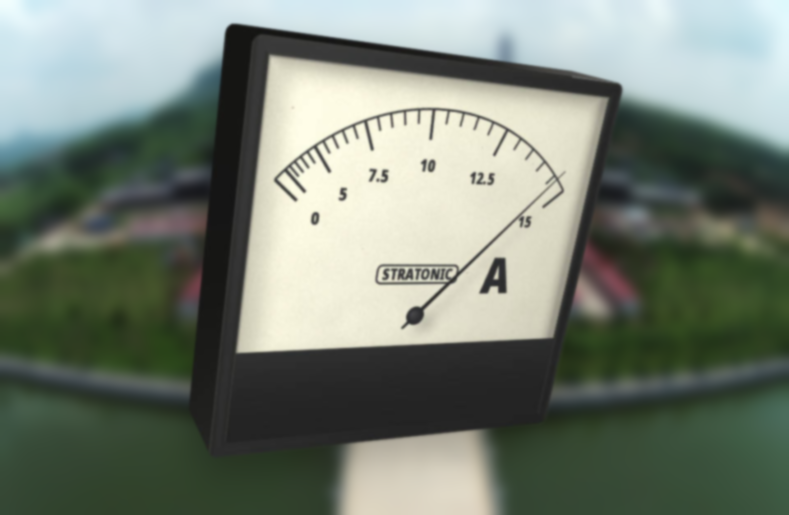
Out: 14.5
